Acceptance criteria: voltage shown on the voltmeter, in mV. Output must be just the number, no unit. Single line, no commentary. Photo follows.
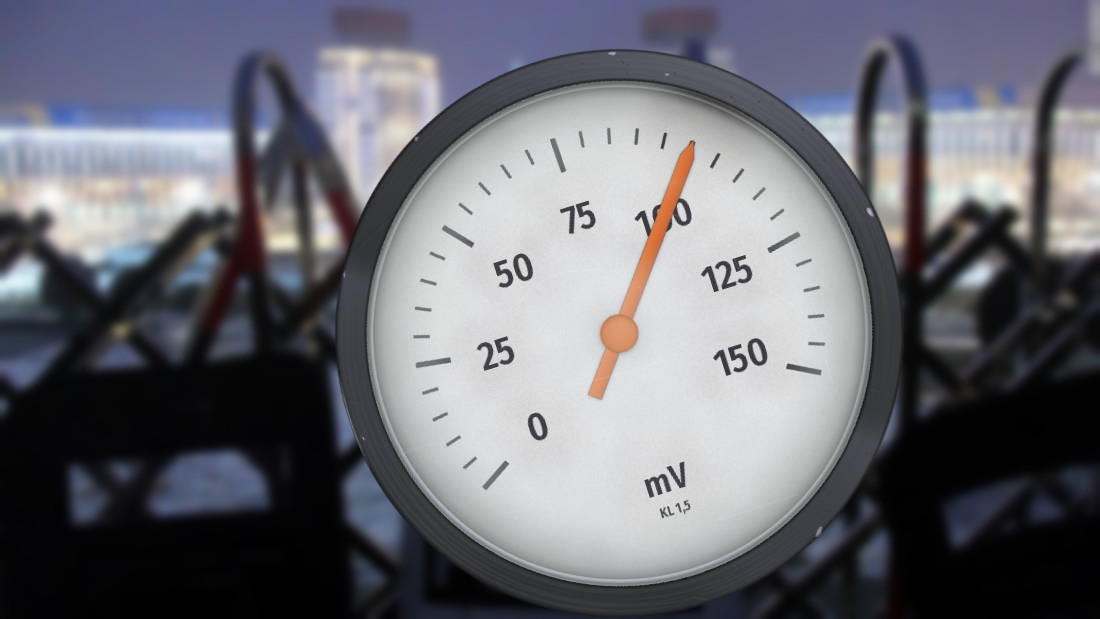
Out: 100
